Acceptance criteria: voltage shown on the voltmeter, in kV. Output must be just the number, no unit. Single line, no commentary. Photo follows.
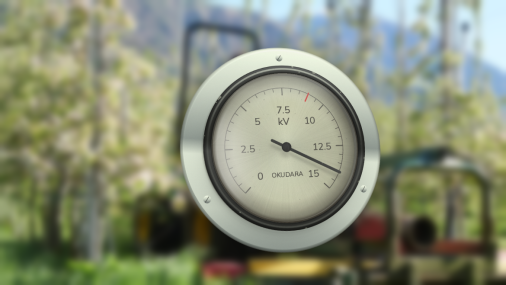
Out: 14
